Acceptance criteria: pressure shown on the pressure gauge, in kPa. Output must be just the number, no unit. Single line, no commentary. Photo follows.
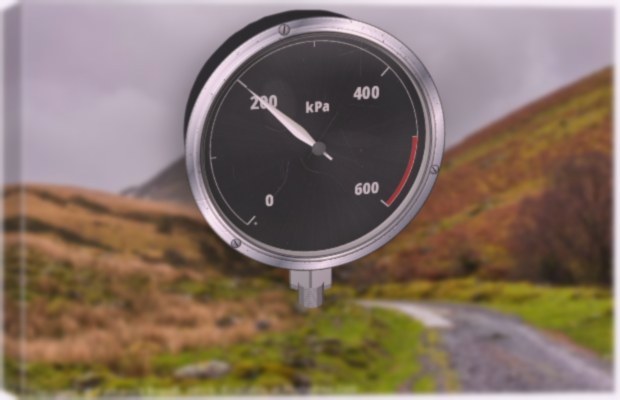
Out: 200
